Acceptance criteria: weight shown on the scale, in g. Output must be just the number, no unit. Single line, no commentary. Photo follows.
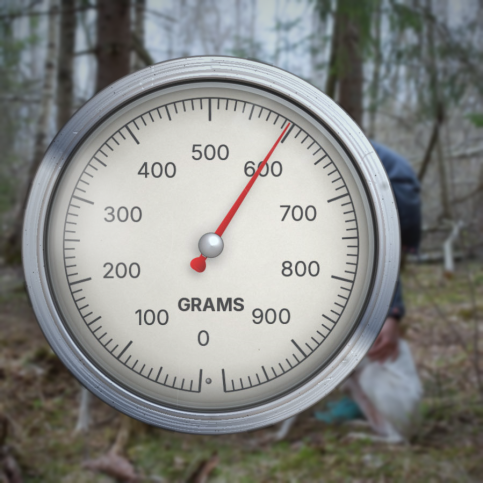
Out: 595
